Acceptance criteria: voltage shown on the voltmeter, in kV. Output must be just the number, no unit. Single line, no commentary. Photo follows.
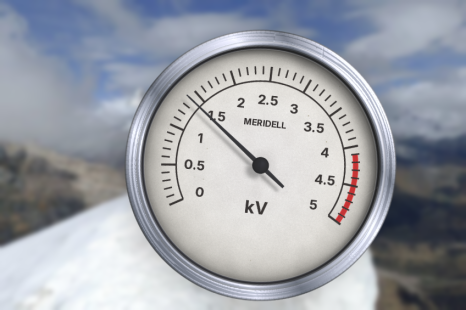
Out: 1.4
